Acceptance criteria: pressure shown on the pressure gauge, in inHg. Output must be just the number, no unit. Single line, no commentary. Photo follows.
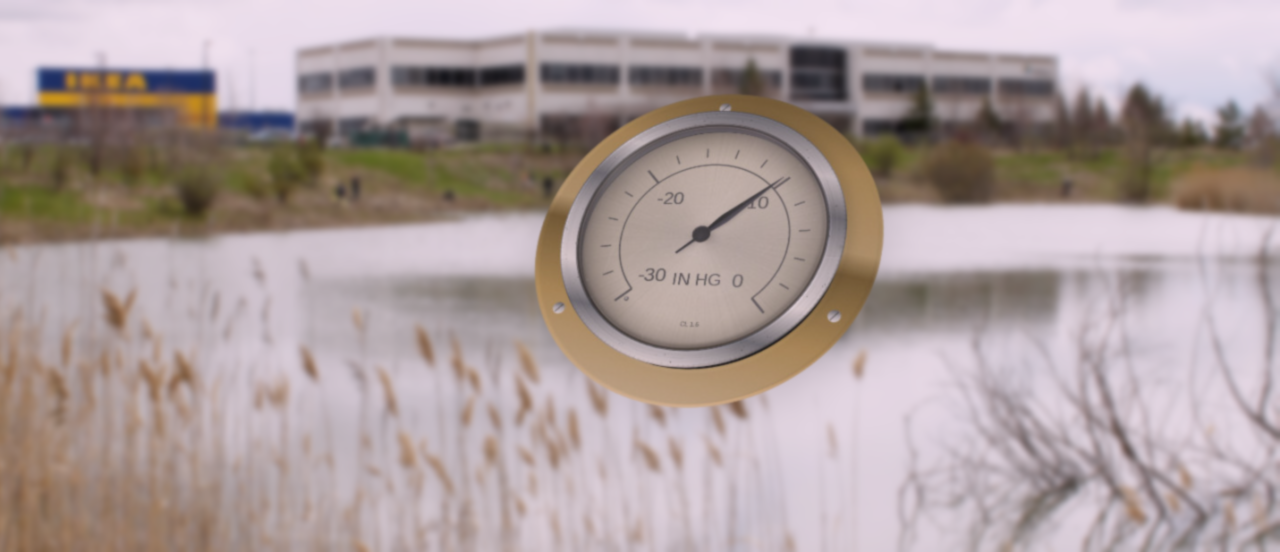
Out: -10
